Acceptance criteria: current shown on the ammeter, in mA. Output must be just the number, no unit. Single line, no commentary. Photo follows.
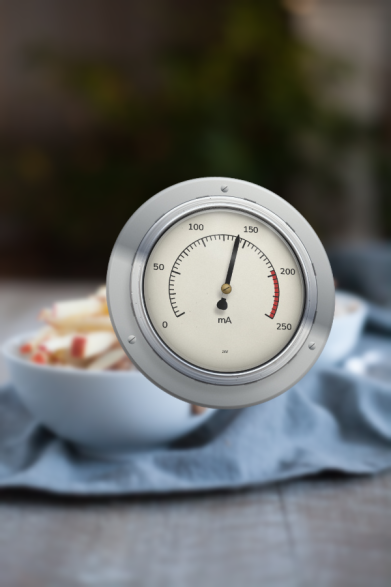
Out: 140
